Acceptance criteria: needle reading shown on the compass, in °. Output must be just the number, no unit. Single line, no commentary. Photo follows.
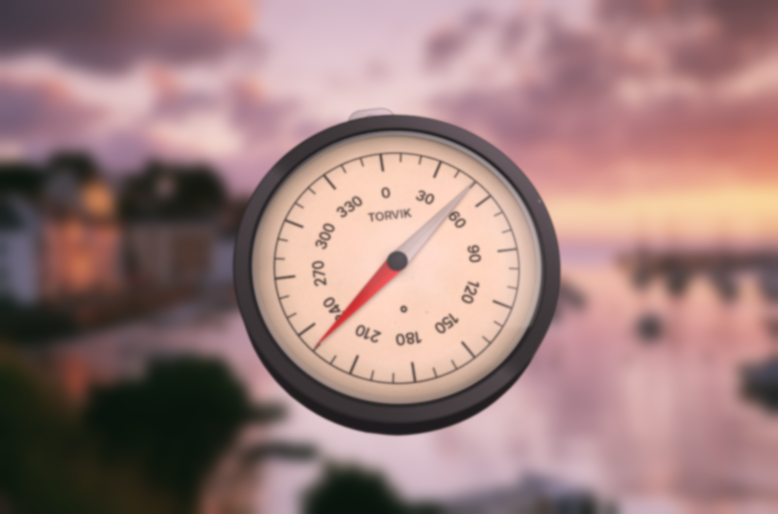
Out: 230
